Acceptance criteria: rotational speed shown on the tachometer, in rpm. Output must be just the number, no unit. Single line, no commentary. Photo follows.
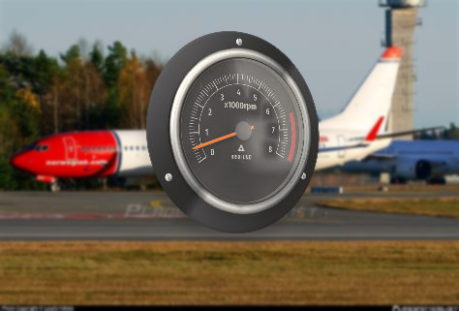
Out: 500
